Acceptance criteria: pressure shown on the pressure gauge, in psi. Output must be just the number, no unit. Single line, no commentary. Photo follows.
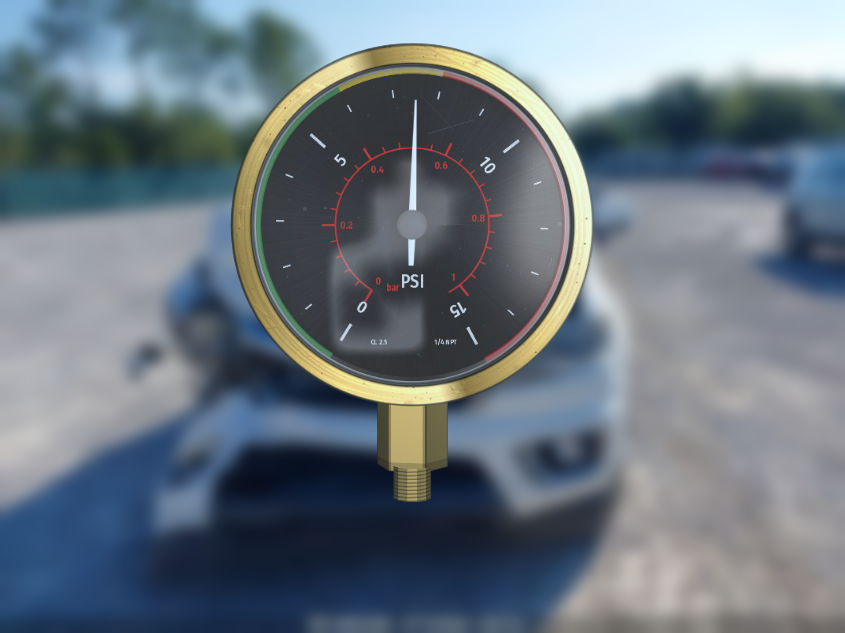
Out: 7.5
